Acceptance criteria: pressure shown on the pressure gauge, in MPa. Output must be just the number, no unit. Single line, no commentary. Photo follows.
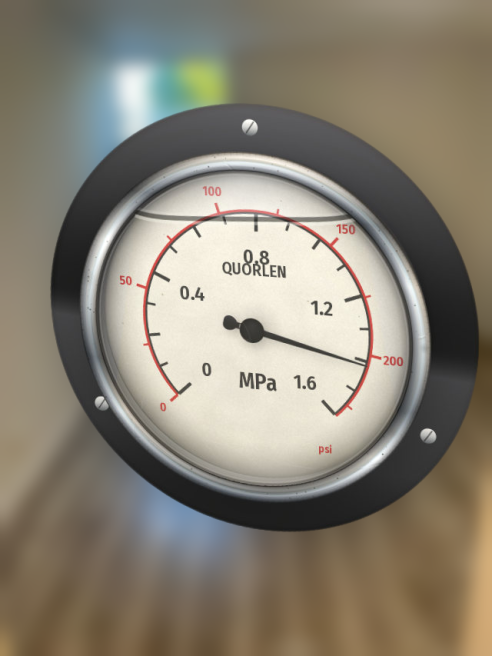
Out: 1.4
